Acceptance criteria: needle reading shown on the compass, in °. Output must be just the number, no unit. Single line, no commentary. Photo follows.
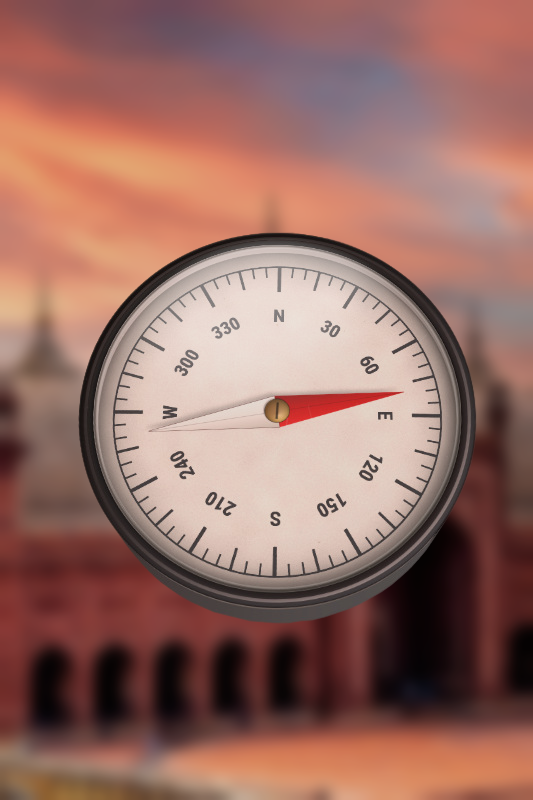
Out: 80
